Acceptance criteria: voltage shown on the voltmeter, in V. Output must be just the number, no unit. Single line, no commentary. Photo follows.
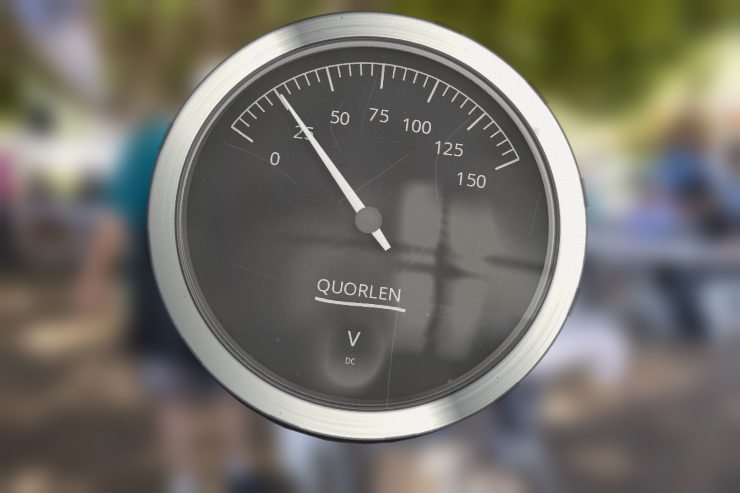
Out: 25
